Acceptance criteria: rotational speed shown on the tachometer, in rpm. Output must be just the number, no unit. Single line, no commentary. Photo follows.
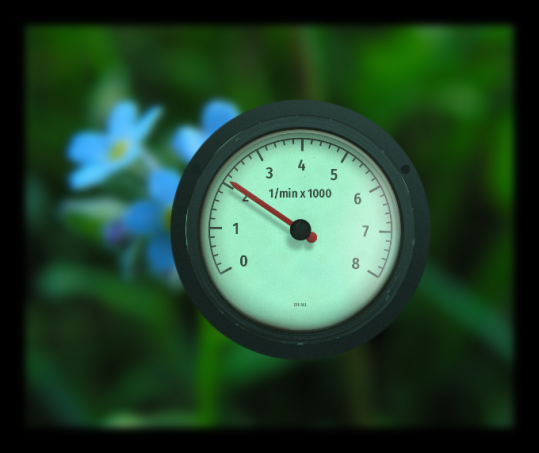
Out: 2100
